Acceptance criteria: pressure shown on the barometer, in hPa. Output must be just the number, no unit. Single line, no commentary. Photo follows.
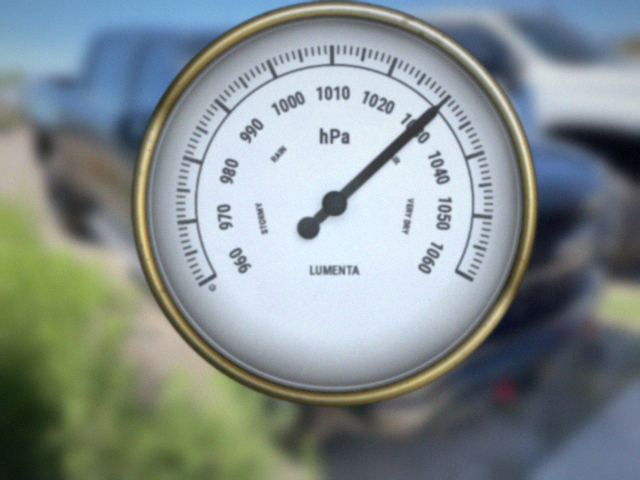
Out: 1030
